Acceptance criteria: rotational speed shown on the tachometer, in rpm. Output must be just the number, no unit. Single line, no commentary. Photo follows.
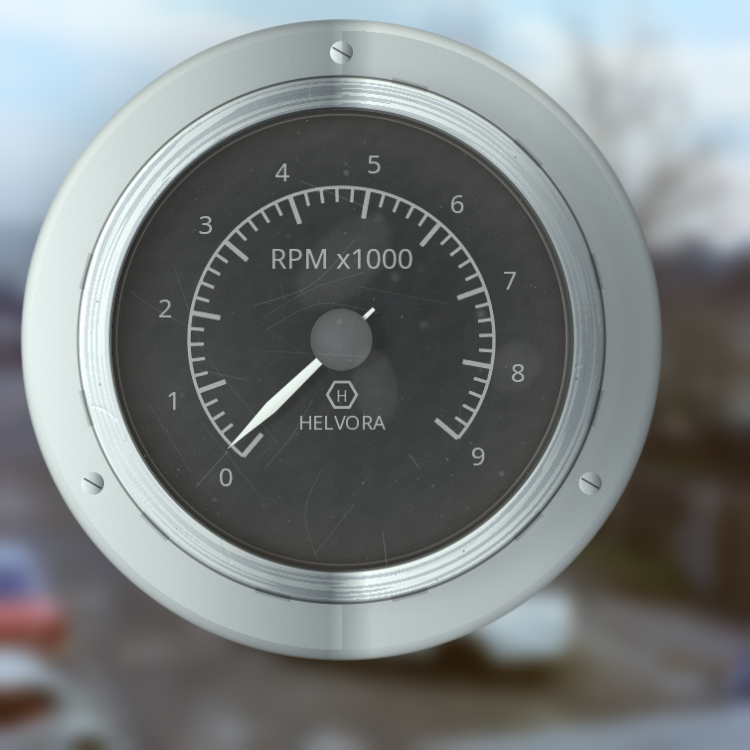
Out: 200
